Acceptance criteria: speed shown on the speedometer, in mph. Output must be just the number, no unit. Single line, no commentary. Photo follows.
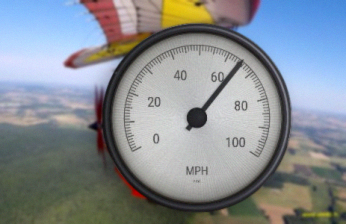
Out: 65
